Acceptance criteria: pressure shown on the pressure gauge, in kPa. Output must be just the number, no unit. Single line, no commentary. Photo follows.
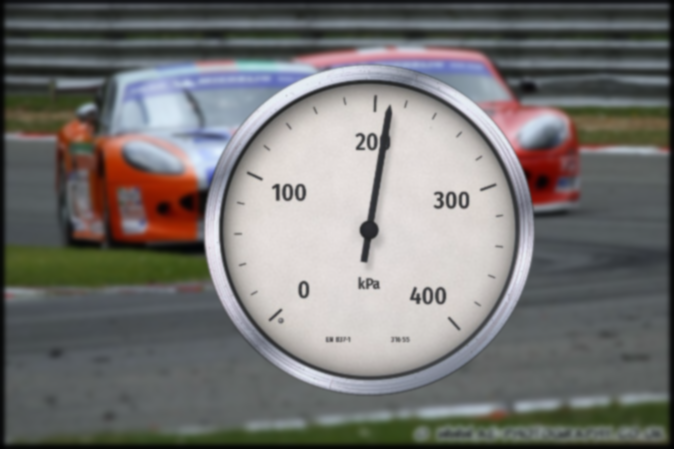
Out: 210
